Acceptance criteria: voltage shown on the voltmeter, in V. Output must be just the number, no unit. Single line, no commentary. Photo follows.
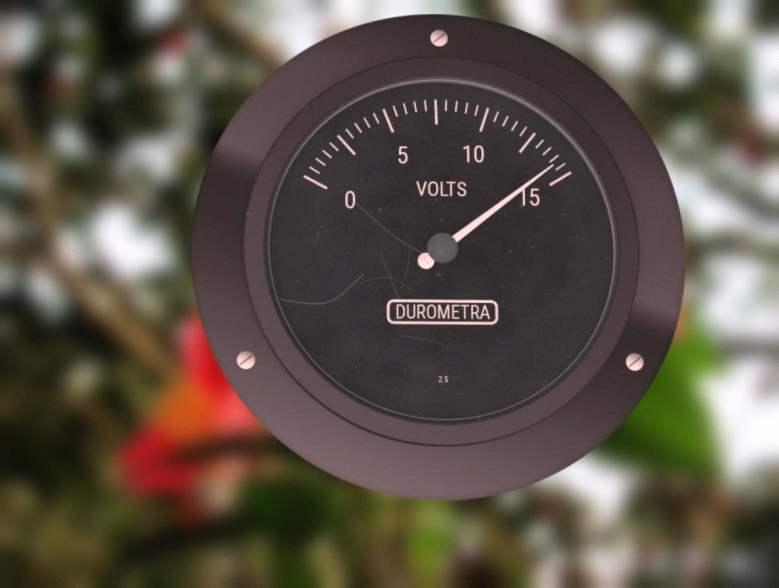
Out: 14.25
